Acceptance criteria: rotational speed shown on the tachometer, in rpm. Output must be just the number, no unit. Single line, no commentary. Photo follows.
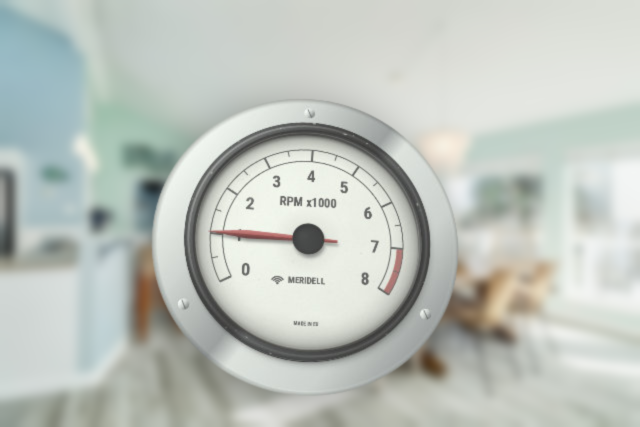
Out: 1000
